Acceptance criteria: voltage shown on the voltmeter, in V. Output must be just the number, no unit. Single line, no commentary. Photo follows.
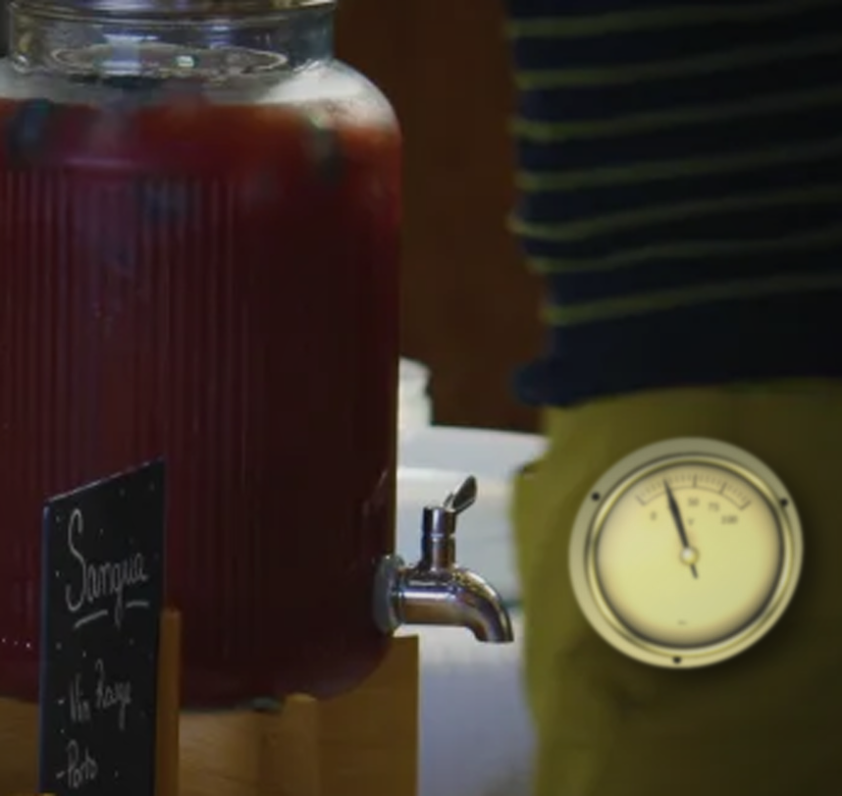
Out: 25
